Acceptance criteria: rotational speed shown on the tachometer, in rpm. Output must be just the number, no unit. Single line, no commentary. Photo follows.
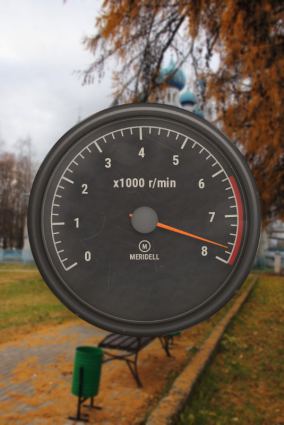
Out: 7700
